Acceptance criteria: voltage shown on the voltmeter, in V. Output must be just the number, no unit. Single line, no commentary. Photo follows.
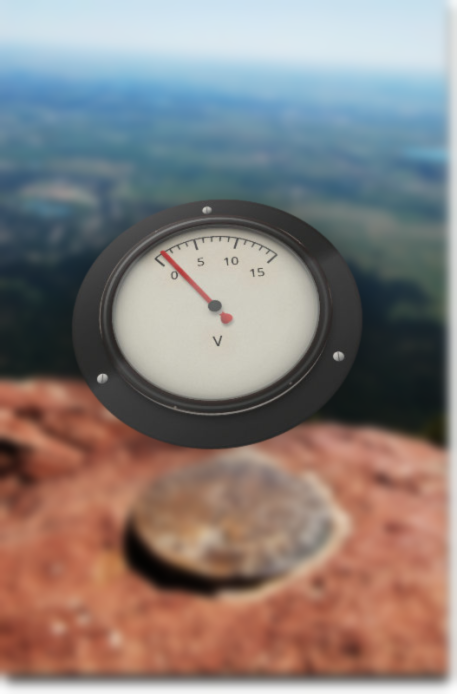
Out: 1
